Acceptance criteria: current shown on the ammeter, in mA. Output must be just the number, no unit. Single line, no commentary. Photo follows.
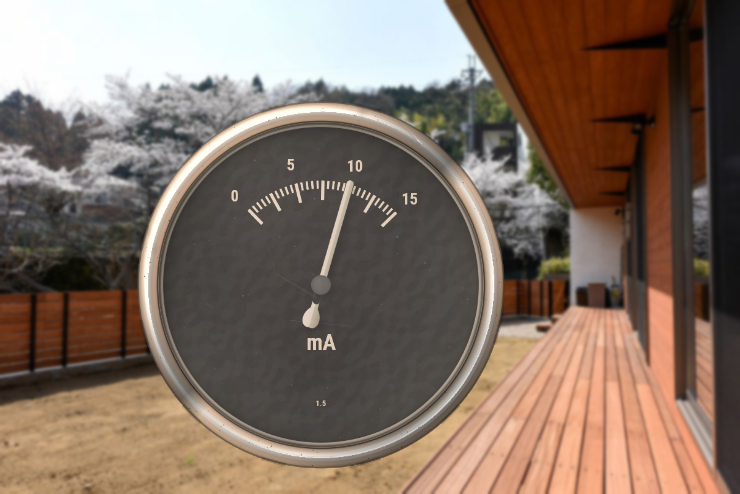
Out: 10
